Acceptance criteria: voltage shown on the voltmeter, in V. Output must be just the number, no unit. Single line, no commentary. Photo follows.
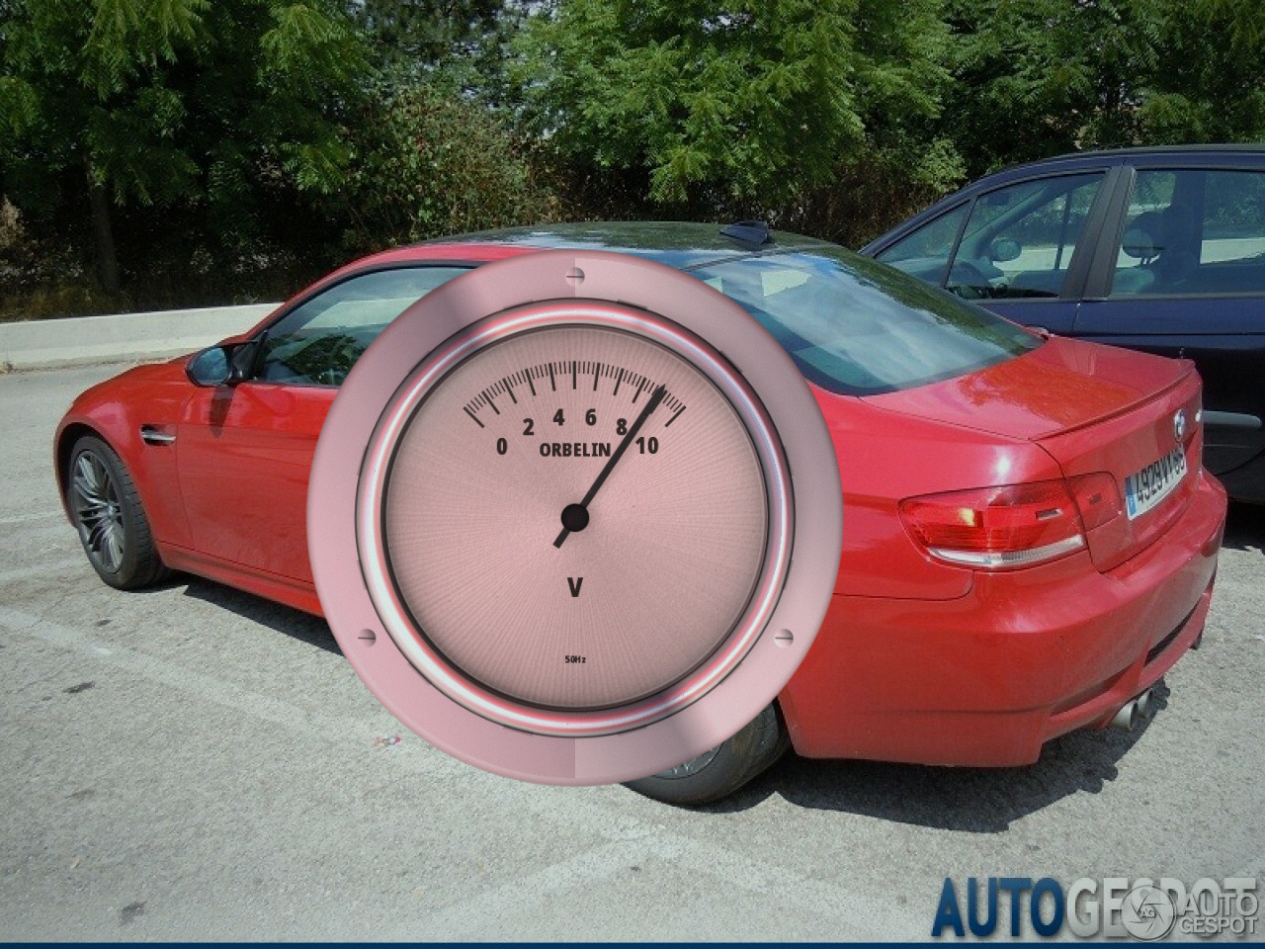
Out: 8.8
